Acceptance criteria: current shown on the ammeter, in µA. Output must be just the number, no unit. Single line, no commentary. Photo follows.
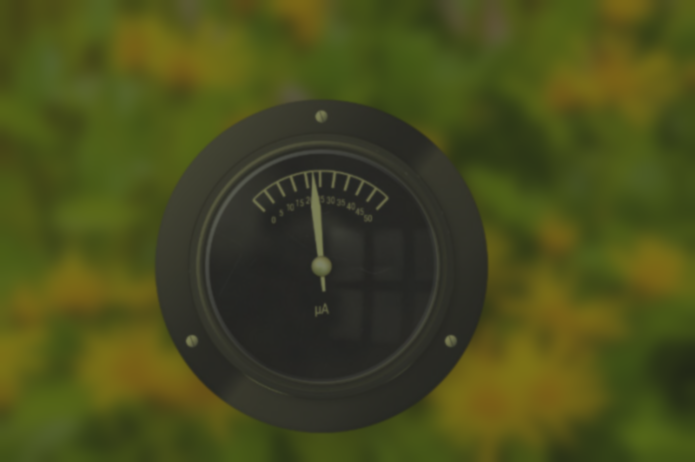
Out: 22.5
